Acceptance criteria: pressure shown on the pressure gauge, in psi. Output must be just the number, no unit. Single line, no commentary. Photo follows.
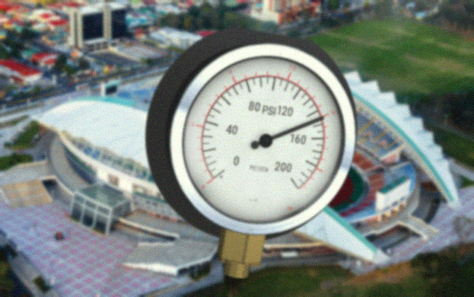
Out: 145
